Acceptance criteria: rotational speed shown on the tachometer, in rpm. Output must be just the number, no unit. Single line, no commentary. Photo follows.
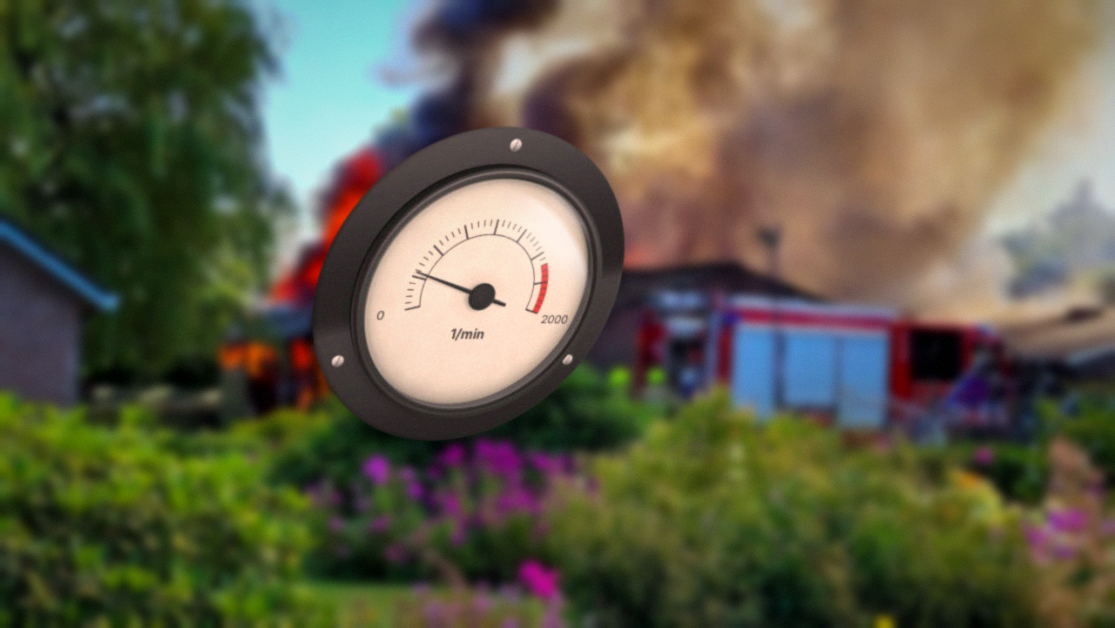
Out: 300
